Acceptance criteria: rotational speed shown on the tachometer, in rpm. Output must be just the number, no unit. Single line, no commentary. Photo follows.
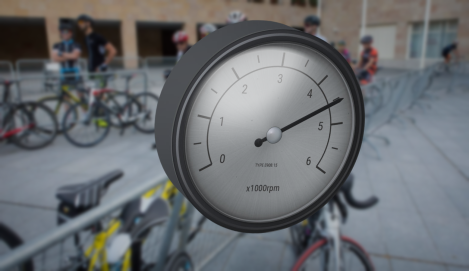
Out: 4500
